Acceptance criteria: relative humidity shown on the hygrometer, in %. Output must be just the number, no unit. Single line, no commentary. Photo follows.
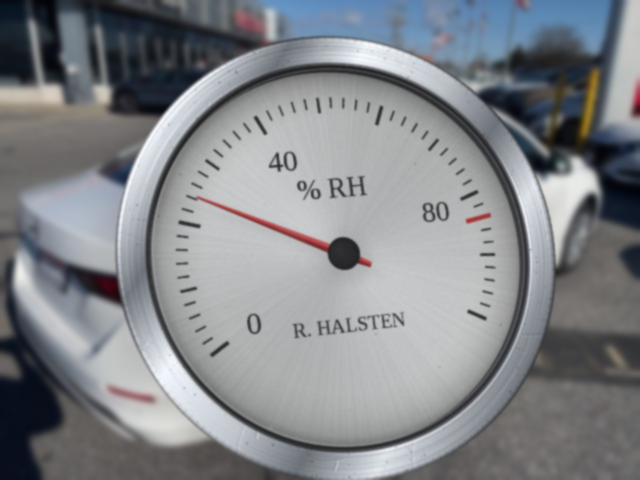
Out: 24
